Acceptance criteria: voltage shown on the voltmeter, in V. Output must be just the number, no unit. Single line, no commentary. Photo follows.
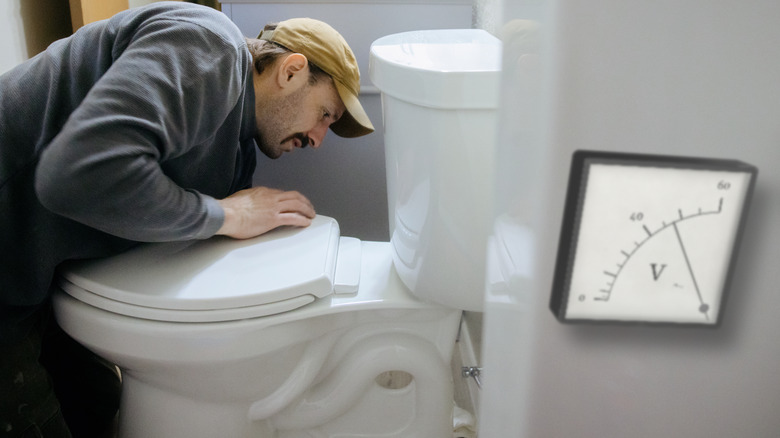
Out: 47.5
